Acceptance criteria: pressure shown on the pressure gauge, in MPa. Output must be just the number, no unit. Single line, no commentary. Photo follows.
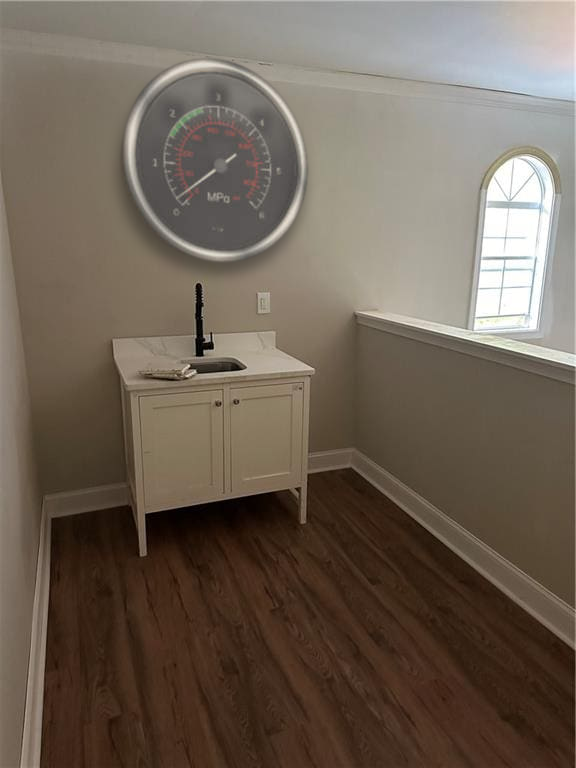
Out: 0.2
